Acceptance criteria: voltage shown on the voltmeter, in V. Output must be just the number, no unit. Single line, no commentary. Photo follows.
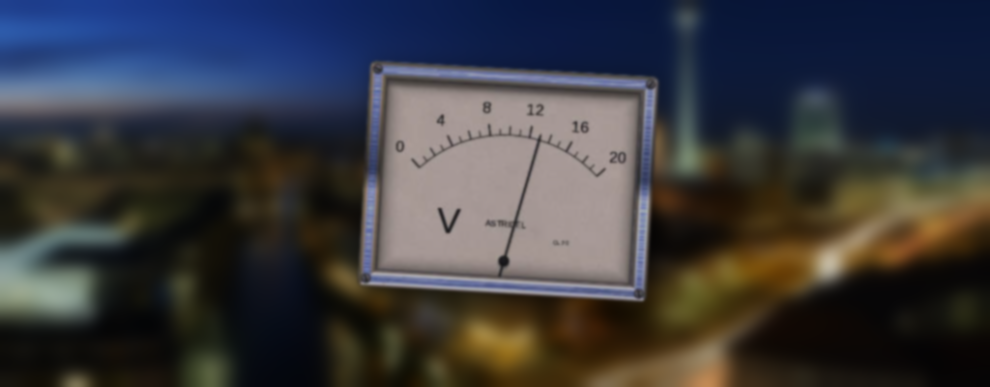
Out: 13
